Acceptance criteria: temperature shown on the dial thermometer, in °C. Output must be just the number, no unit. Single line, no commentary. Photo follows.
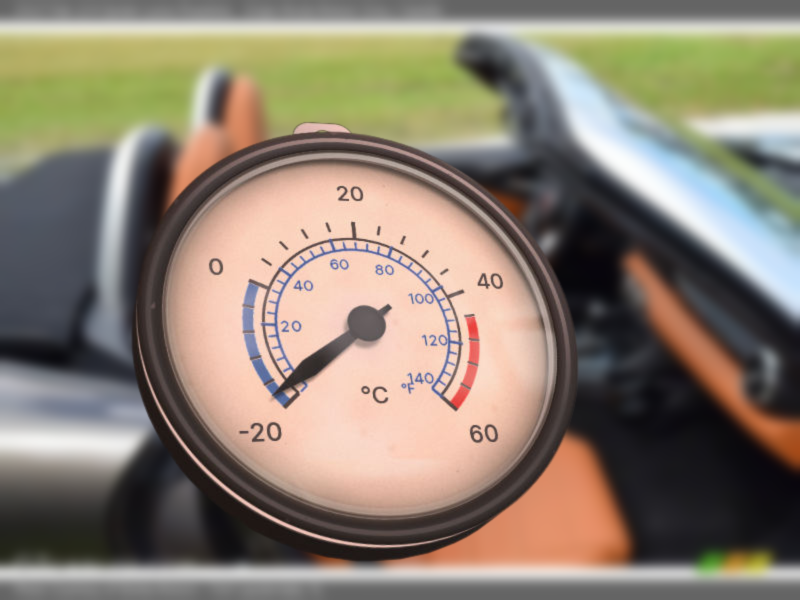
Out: -18
